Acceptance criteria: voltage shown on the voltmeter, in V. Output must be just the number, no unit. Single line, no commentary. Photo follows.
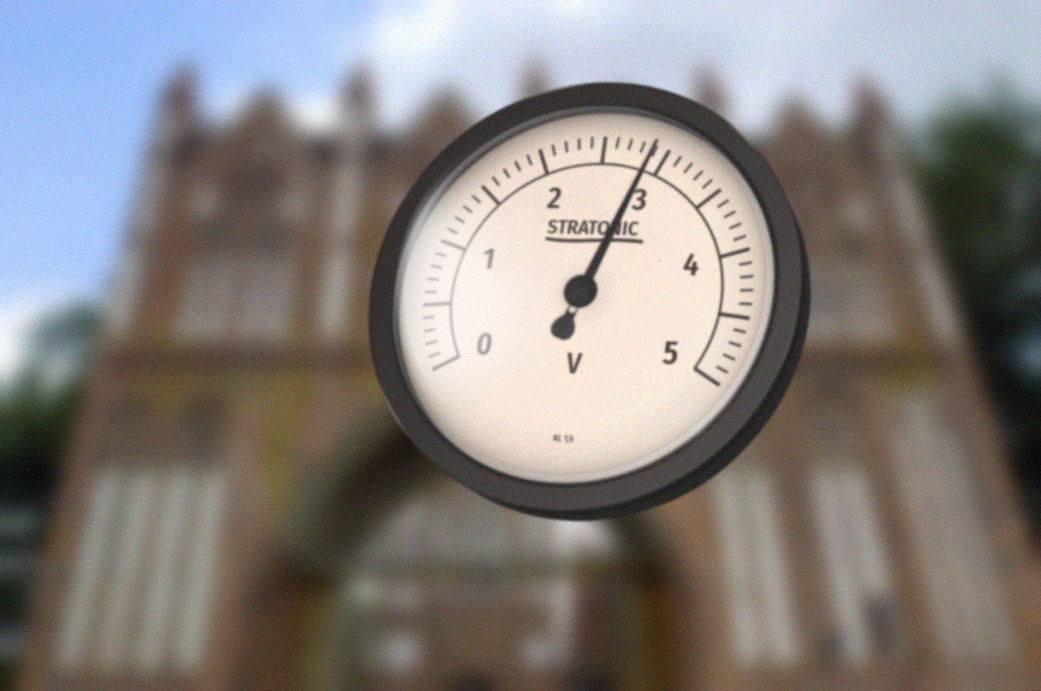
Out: 2.9
